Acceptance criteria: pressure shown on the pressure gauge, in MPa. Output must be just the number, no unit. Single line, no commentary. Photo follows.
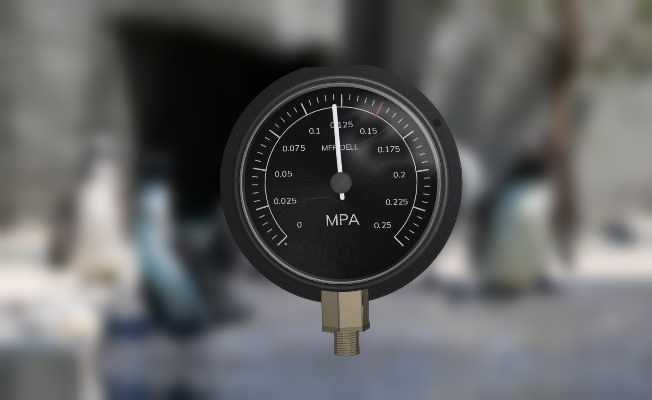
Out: 0.12
